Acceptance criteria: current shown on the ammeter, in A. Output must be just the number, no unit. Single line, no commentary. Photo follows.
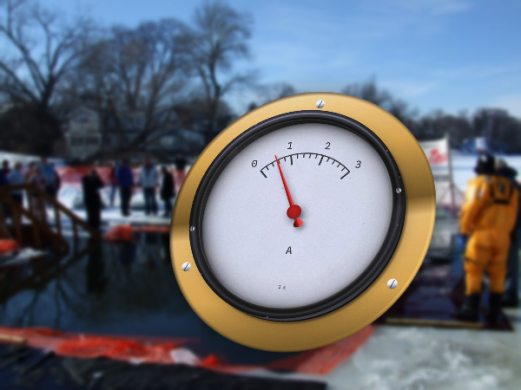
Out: 0.6
